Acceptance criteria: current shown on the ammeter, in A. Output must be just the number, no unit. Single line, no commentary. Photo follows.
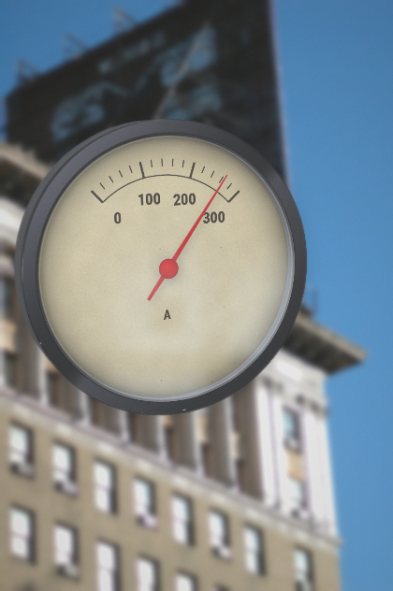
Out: 260
